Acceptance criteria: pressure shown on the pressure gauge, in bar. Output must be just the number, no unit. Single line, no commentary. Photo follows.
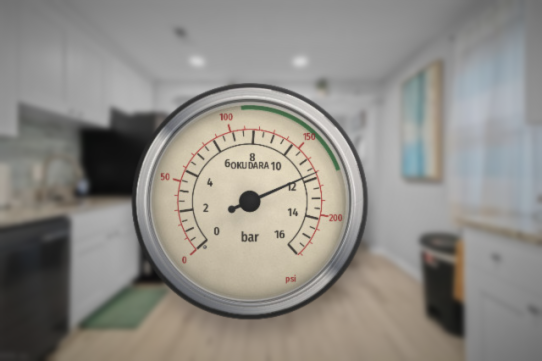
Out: 11.75
